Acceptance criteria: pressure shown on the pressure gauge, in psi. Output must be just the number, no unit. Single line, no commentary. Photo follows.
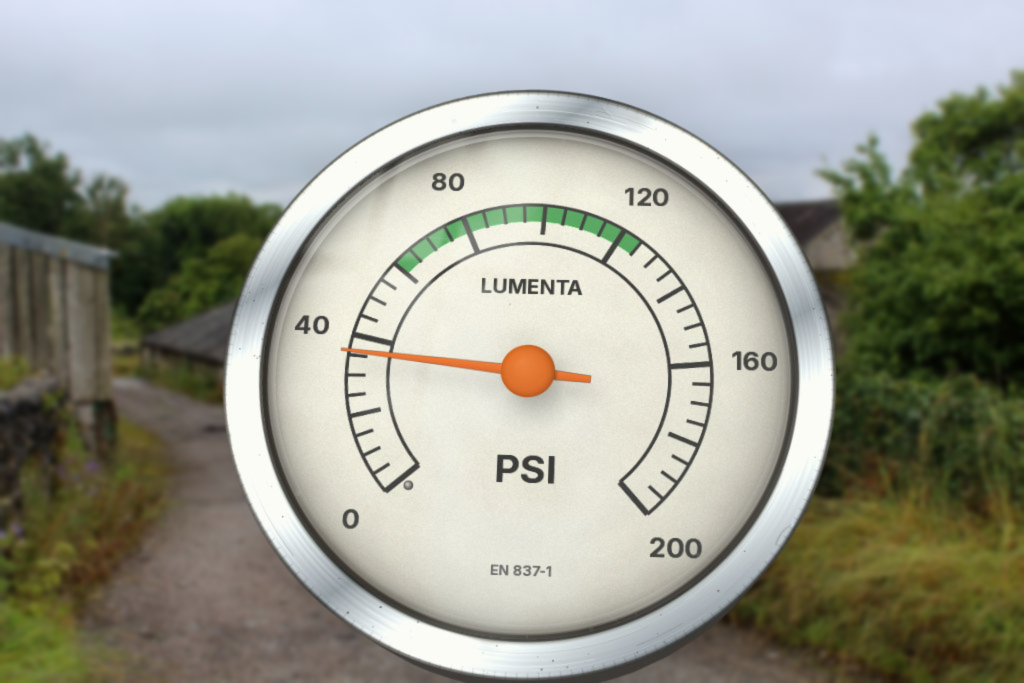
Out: 35
